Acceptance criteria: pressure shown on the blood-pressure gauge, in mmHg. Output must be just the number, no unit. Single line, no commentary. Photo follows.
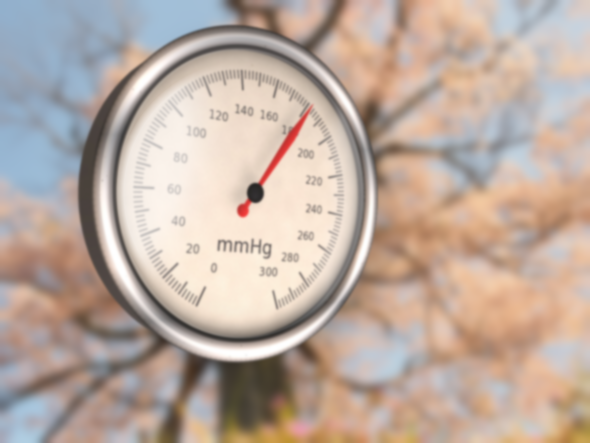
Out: 180
